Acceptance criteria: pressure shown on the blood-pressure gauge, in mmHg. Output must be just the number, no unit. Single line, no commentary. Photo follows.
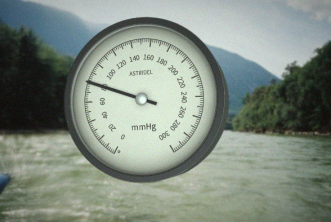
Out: 80
